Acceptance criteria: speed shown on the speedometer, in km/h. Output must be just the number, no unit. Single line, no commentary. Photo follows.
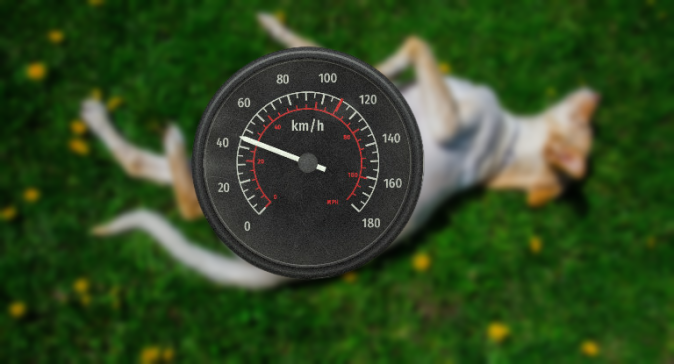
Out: 45
